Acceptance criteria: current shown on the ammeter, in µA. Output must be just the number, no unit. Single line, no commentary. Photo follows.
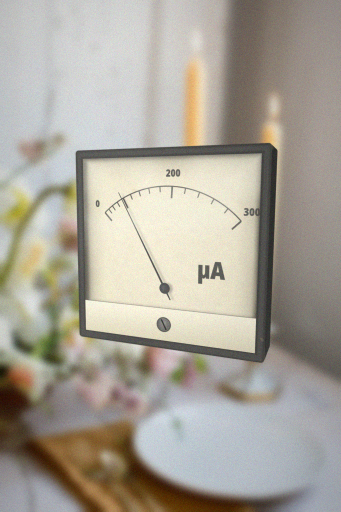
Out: 100
